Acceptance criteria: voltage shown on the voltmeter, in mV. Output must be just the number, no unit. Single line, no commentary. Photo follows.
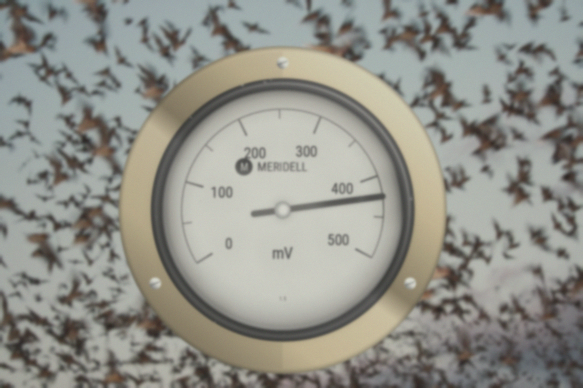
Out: 425
